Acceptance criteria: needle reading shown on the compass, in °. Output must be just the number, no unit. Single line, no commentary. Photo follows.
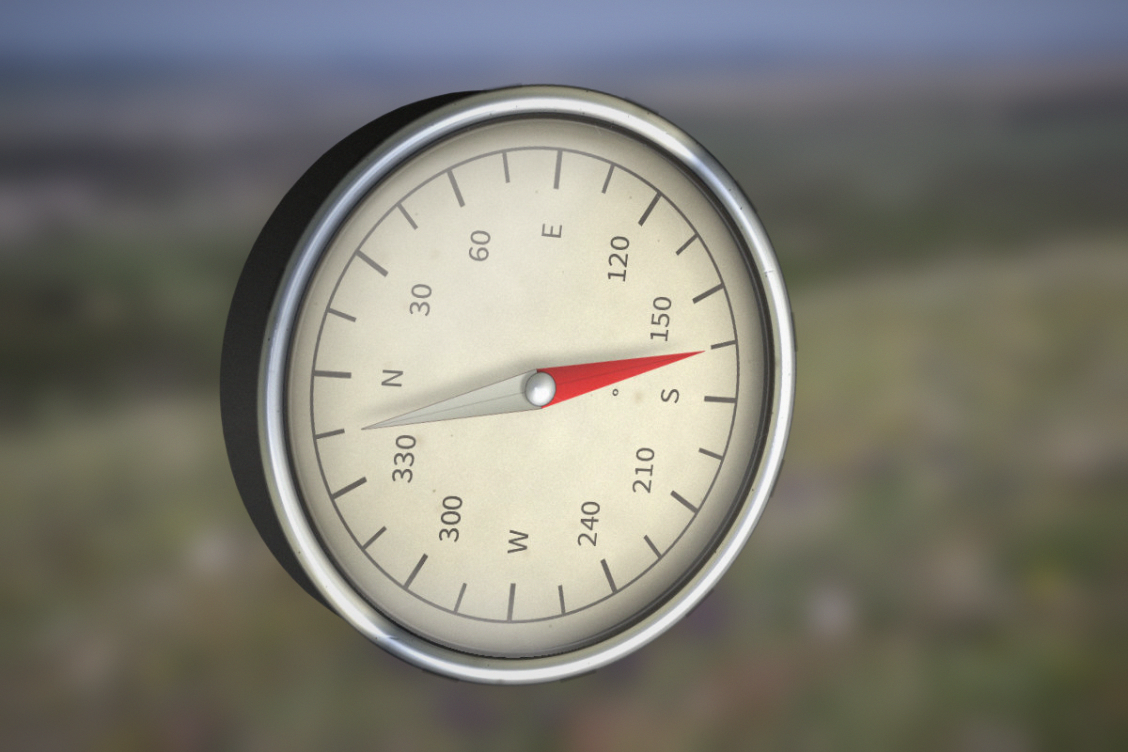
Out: 165
